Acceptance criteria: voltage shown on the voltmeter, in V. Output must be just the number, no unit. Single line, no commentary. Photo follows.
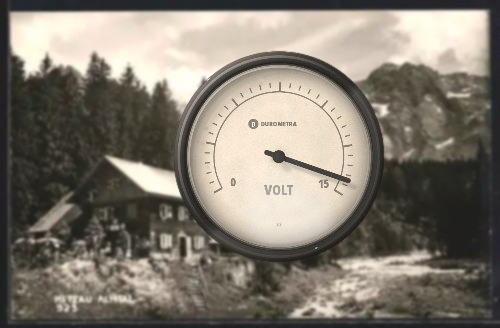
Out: 14.25
